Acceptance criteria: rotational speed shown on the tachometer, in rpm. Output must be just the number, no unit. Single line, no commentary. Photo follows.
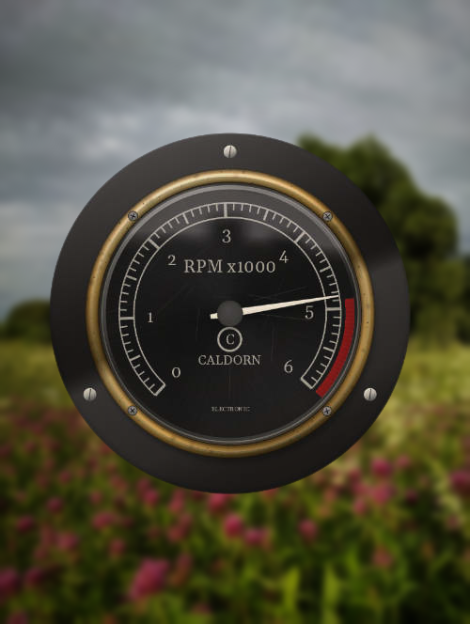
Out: 4850
